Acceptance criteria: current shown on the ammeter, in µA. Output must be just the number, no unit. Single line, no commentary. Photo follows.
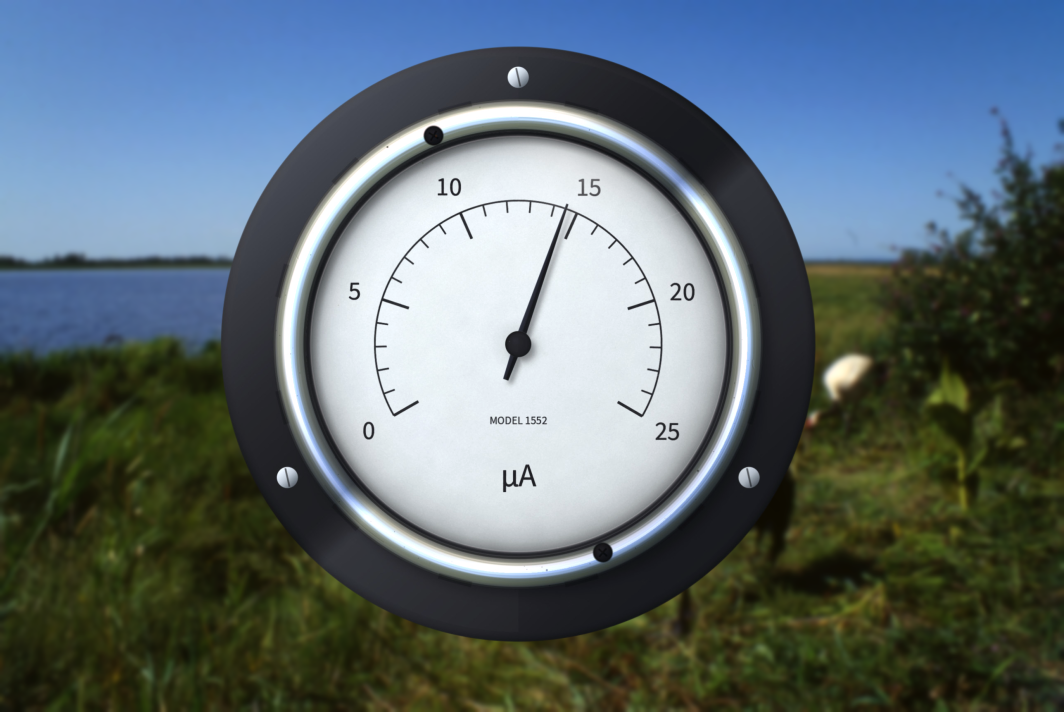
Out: 14.5
